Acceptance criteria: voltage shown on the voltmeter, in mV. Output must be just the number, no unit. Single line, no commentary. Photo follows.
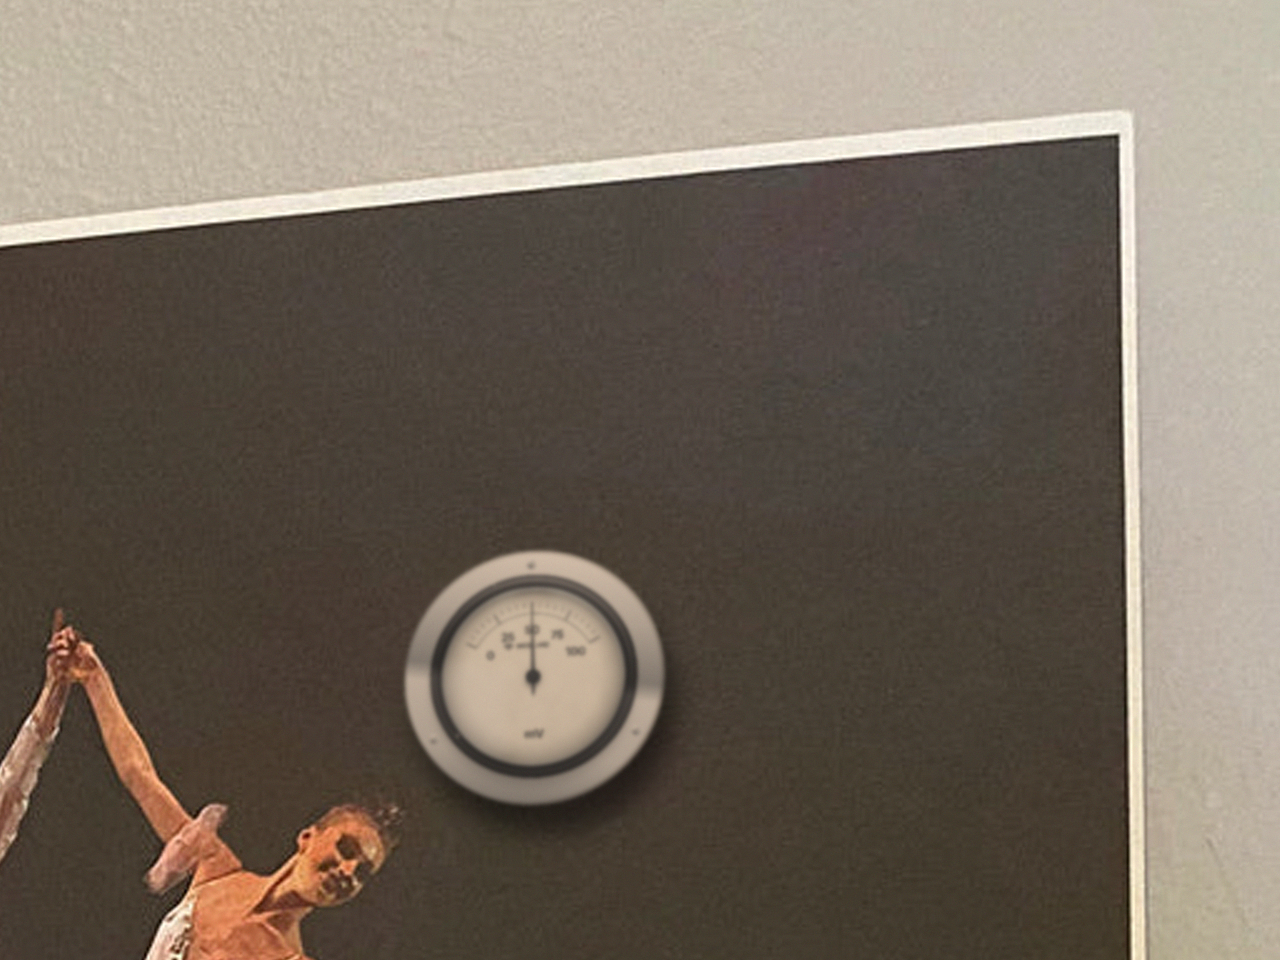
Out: 50
